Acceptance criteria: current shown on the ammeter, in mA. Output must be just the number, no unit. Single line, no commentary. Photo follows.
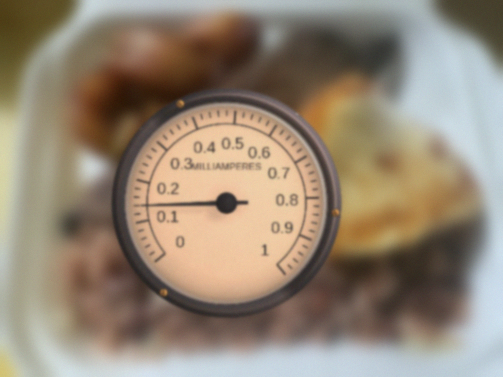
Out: 0.14
